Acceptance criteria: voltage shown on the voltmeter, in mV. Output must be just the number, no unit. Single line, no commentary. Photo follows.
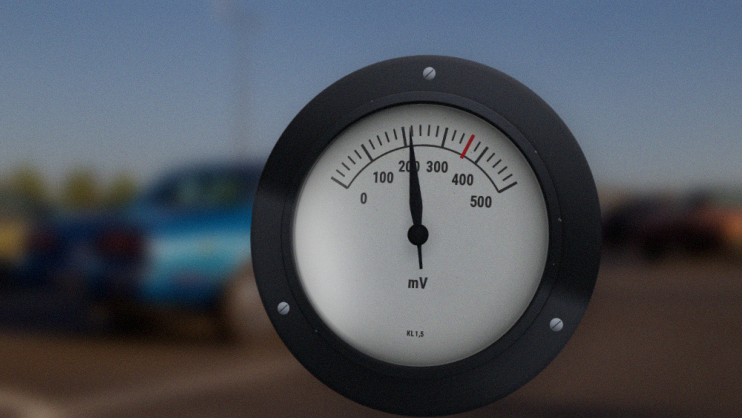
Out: 220
